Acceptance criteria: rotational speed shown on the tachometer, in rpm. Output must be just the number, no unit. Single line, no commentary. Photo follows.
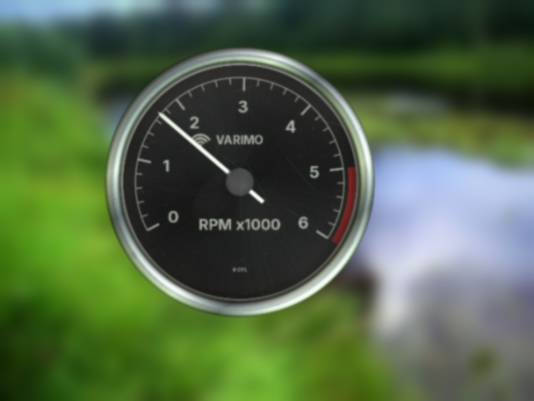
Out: 1700
